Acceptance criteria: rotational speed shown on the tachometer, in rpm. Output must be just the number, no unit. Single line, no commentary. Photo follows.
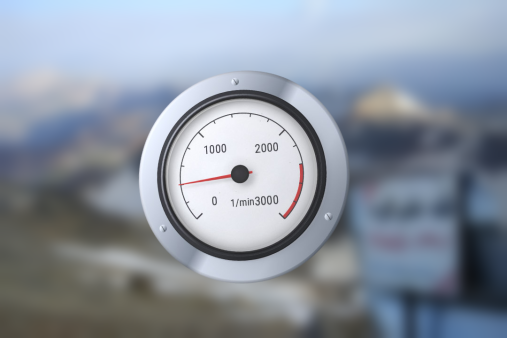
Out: 400
